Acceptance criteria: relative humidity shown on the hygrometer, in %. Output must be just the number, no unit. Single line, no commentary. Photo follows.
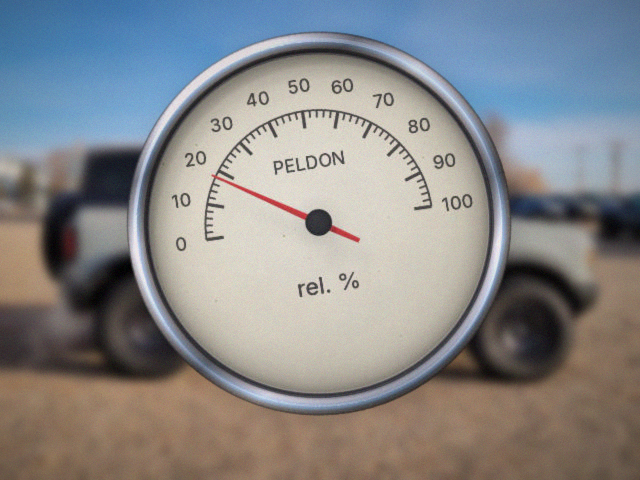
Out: 18
